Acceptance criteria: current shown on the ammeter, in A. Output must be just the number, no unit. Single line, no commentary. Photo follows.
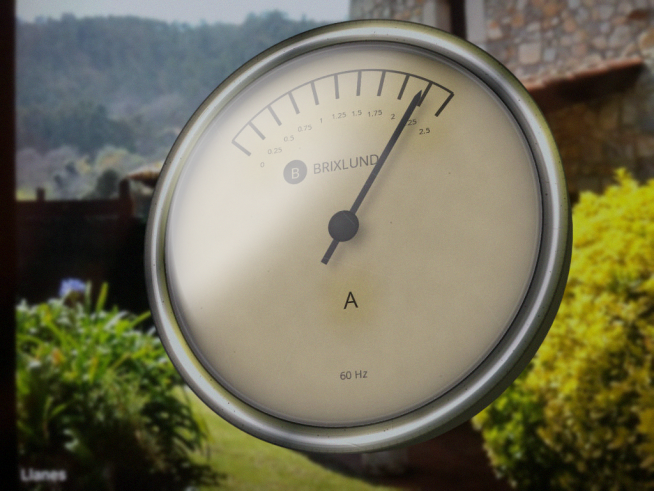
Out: 2.25
